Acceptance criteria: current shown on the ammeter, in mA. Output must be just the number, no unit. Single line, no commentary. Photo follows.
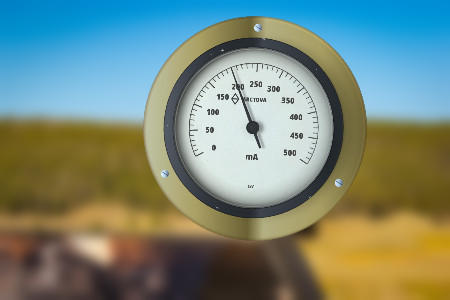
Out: 200
